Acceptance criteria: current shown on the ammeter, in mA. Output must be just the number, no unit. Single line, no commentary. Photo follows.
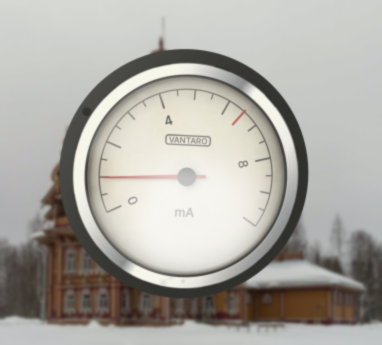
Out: 1
